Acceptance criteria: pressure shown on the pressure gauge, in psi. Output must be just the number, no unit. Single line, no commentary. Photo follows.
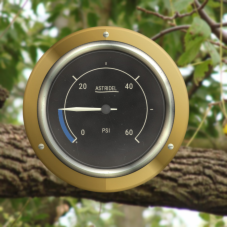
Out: 10
